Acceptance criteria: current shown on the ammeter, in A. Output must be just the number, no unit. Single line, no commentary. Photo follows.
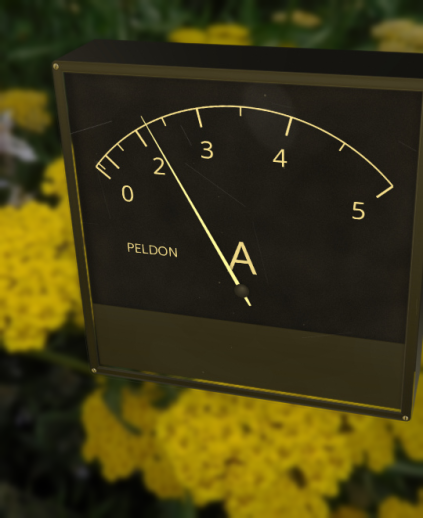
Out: 2.25
